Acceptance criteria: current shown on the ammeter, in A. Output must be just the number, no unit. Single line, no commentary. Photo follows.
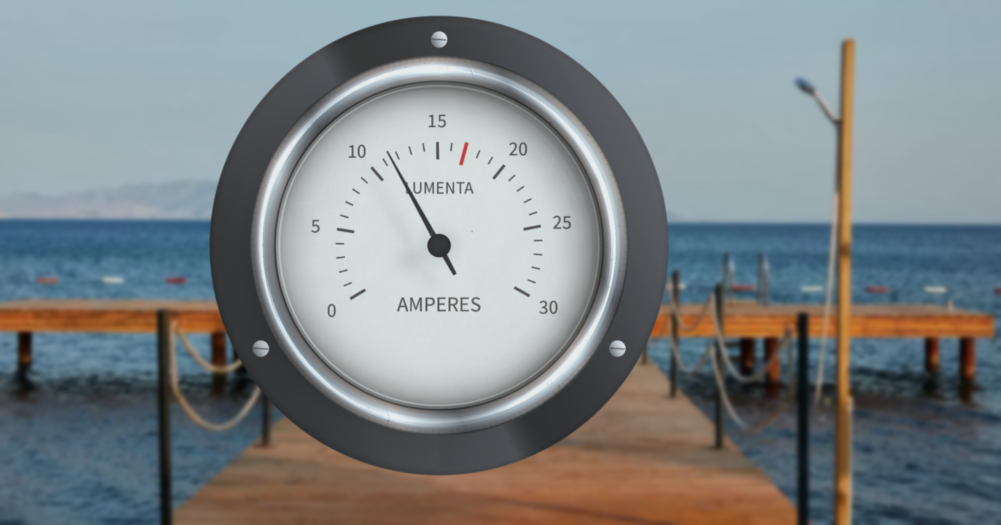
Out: 11.5
